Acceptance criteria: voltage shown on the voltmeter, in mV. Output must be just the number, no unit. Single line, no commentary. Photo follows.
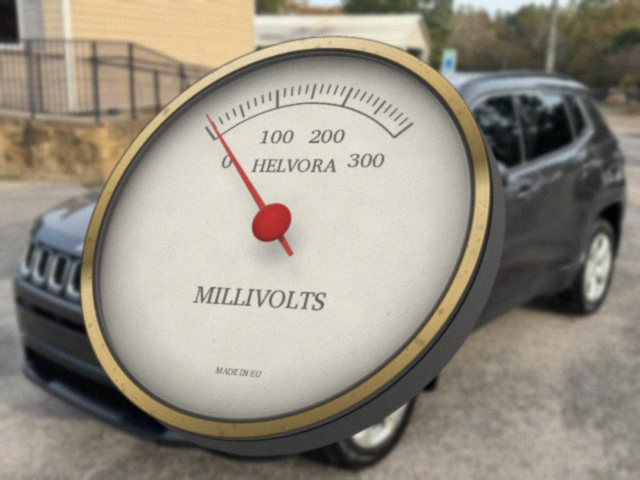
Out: 10
